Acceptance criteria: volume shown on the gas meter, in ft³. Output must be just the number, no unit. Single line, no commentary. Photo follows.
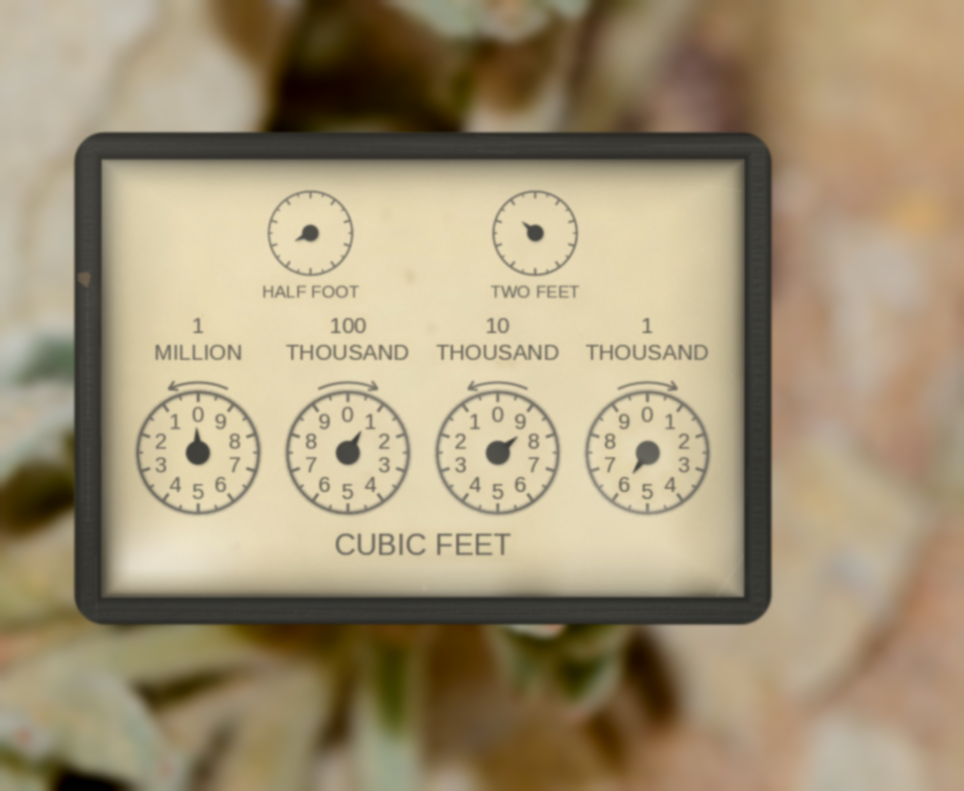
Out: 8600
